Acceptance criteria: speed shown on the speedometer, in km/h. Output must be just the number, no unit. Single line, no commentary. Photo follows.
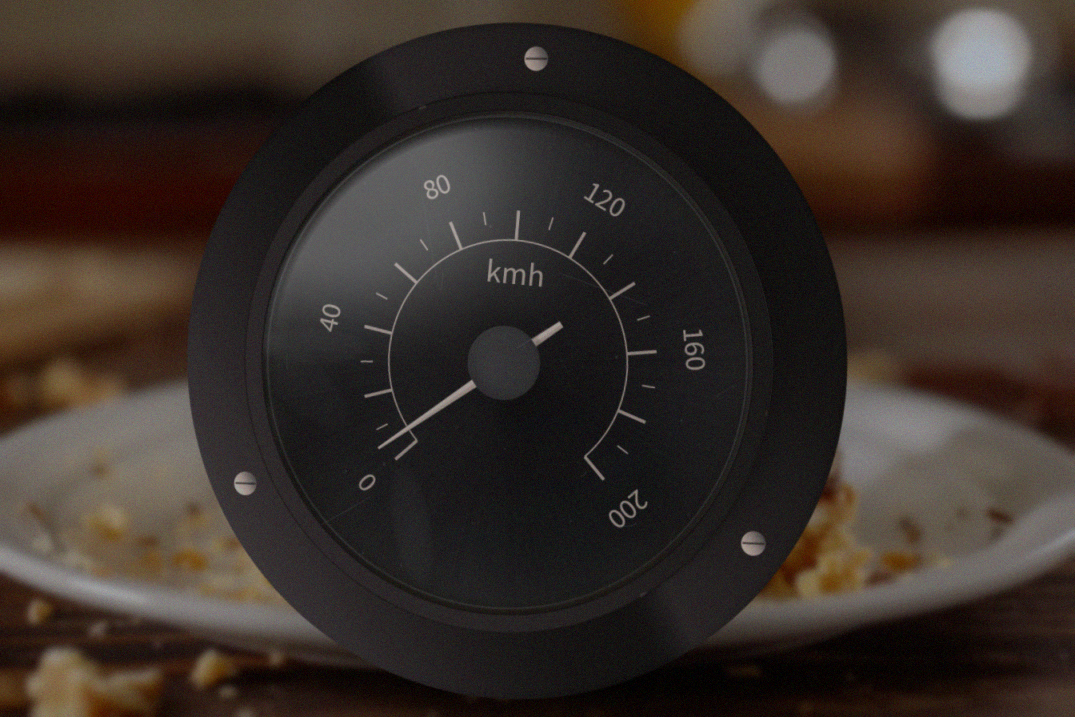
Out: 5
